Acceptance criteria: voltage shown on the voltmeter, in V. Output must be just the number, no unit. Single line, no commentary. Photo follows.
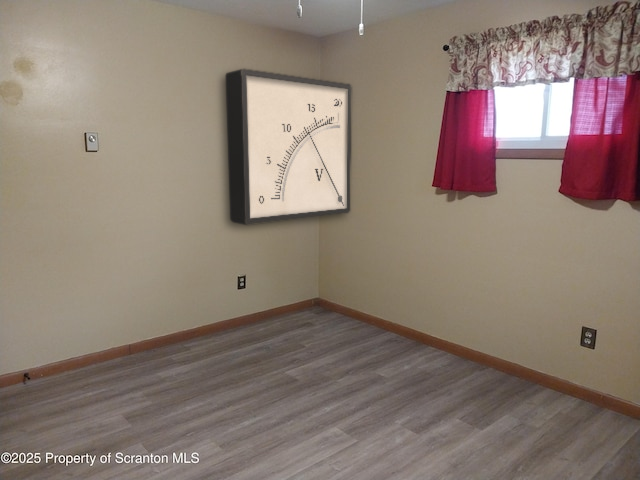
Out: 12.5
